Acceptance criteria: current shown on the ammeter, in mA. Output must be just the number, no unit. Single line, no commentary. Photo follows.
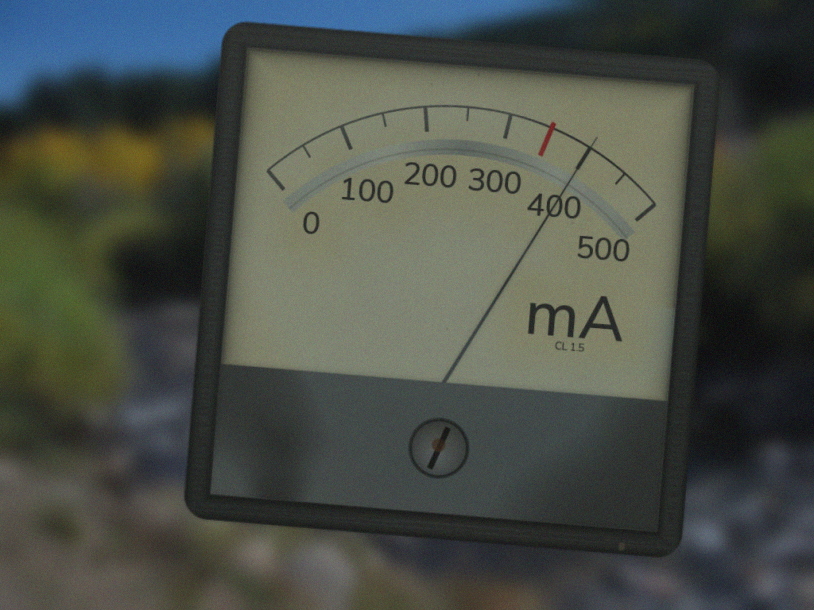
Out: 400
